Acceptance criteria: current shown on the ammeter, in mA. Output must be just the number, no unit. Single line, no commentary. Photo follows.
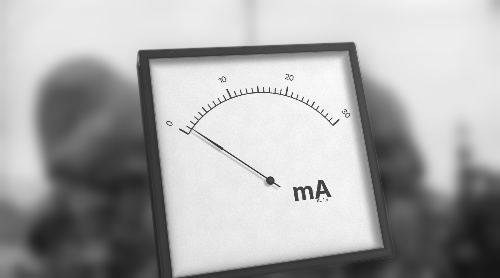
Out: 1
